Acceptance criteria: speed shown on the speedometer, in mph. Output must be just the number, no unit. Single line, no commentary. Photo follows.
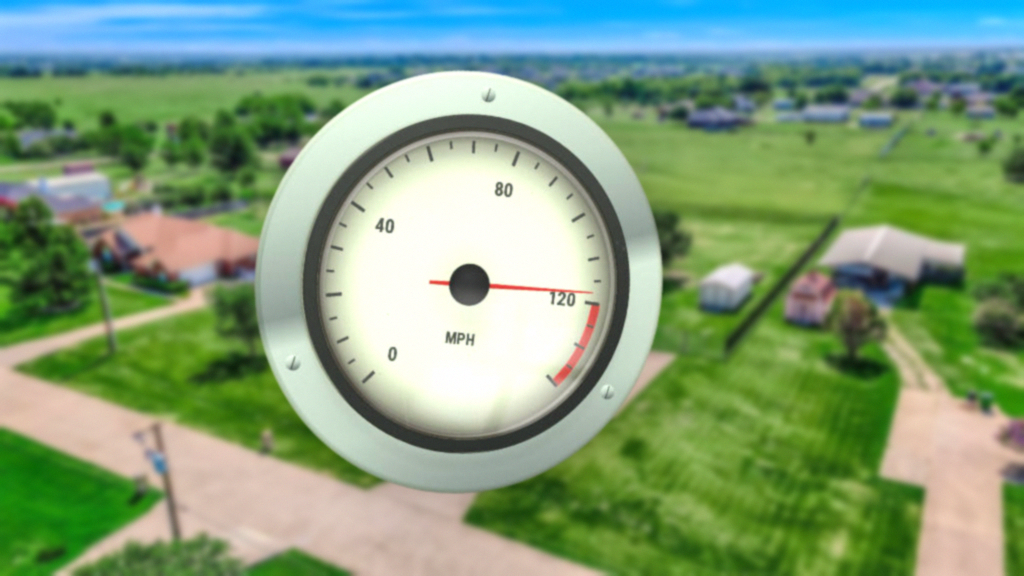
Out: 117.5
